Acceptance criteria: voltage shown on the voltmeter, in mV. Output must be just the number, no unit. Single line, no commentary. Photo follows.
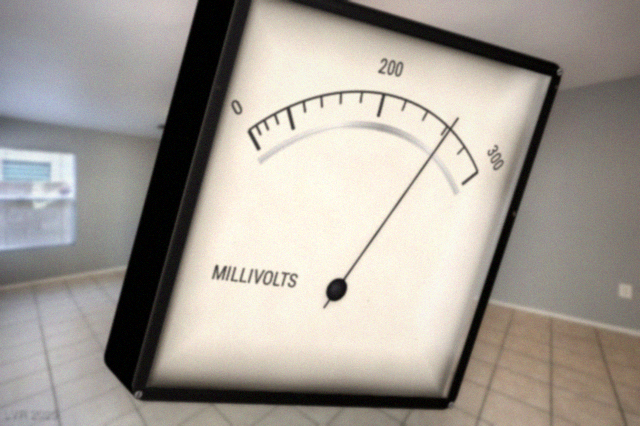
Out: 260
